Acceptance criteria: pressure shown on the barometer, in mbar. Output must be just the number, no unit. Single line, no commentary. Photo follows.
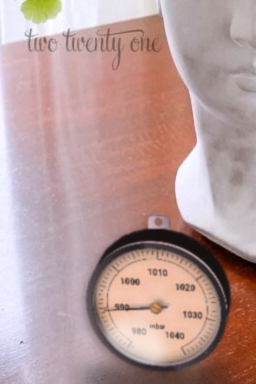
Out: 990
